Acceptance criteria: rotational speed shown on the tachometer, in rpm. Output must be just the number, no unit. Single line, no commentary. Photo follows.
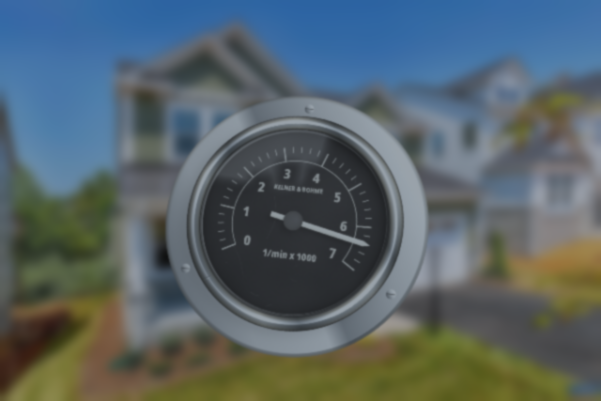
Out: 6400
